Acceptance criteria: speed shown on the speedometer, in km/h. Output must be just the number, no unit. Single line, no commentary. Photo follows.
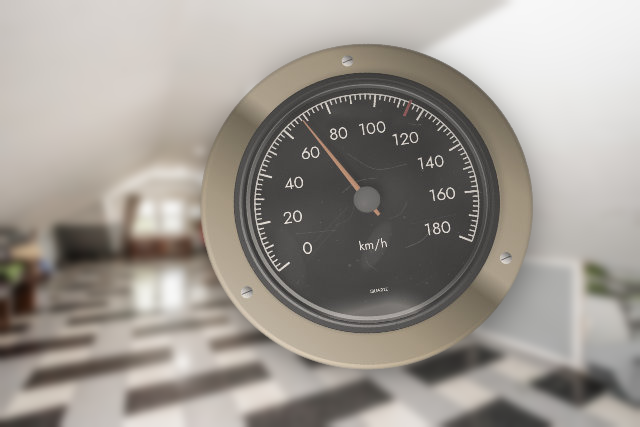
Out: 68
